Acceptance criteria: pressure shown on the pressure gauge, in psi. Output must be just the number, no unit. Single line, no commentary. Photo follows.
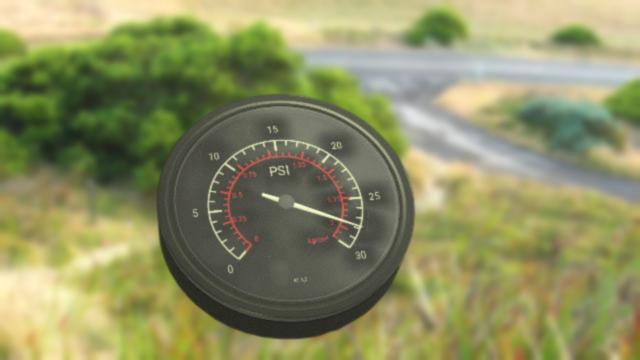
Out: 28
